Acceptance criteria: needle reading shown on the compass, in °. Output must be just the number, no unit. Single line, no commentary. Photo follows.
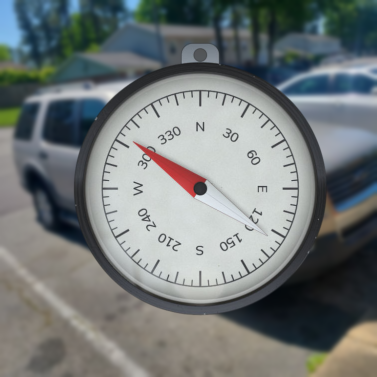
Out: 305
